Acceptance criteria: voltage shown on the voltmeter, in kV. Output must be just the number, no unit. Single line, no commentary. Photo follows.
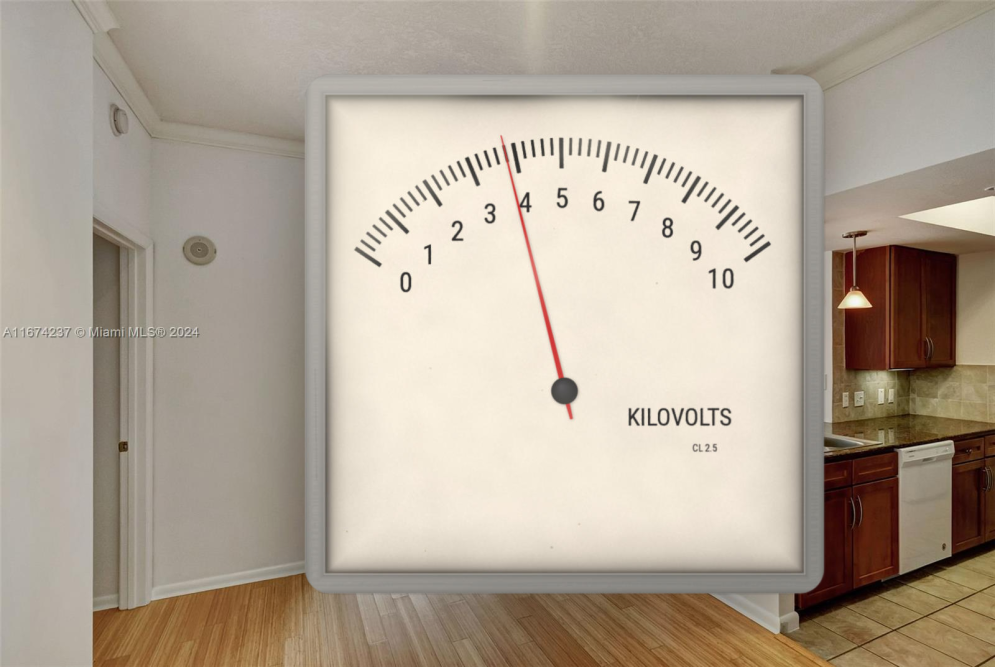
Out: 3.8
